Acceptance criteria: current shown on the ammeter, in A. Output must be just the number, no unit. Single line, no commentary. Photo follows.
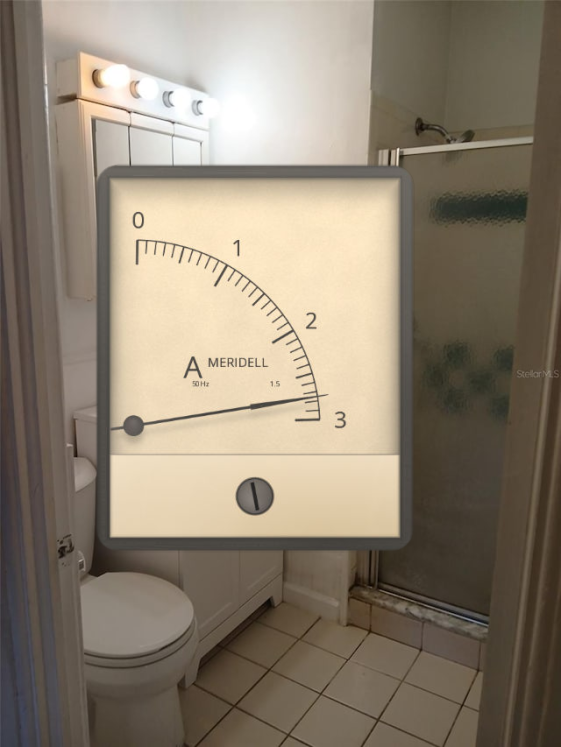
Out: 2.75
